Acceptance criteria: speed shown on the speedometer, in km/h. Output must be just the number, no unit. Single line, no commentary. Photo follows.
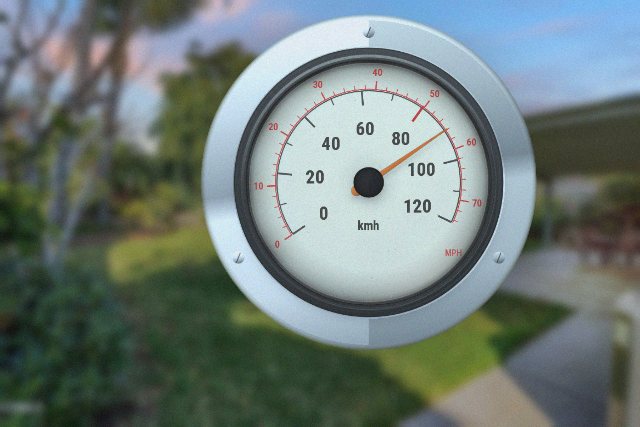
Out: 90
